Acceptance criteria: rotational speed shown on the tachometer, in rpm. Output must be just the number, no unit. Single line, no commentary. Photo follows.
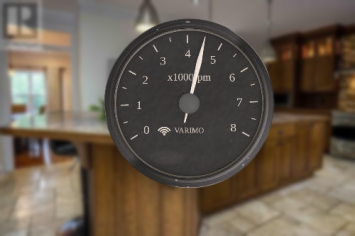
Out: 4500
